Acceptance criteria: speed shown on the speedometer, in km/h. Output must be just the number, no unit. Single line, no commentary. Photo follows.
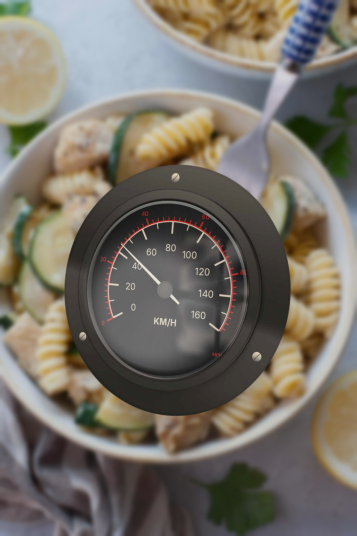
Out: 45
